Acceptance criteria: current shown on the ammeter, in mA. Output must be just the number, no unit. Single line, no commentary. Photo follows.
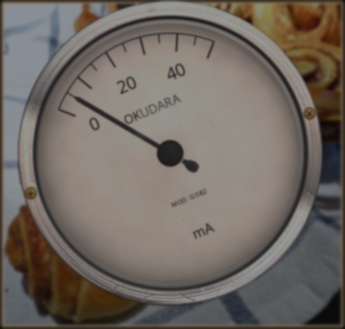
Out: 5
